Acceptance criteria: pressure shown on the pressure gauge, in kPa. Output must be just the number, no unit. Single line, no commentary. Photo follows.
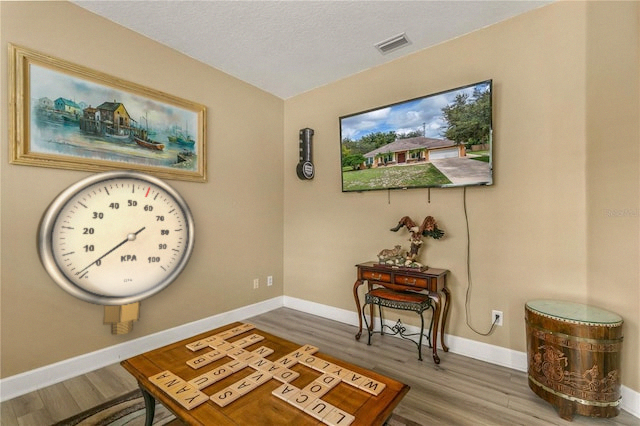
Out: 2
